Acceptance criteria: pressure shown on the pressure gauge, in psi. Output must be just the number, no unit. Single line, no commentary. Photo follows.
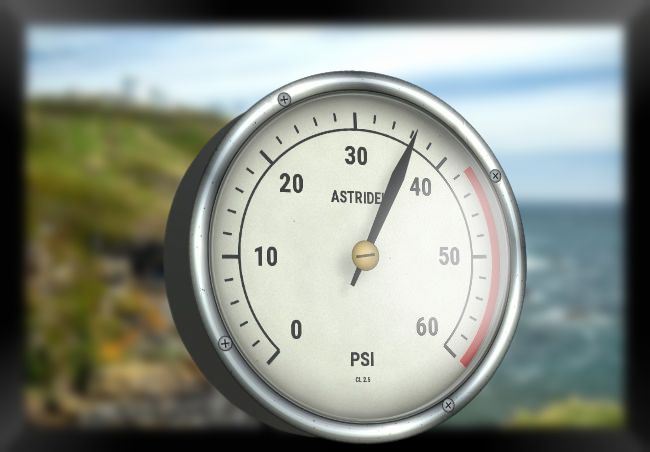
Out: 36
